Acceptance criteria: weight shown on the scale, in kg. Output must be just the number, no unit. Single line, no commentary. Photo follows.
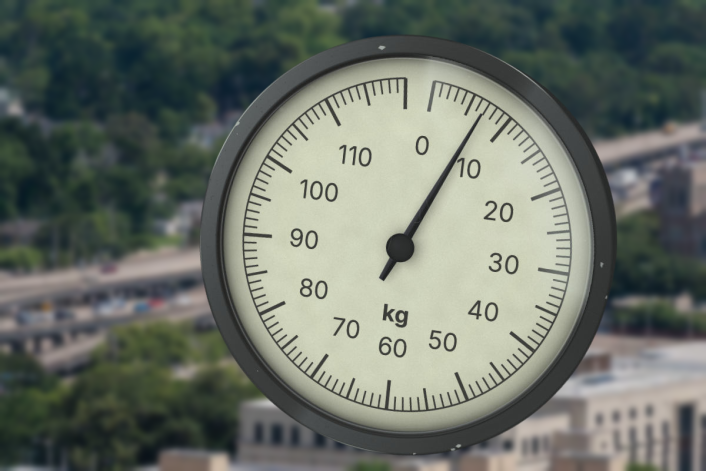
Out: 7
